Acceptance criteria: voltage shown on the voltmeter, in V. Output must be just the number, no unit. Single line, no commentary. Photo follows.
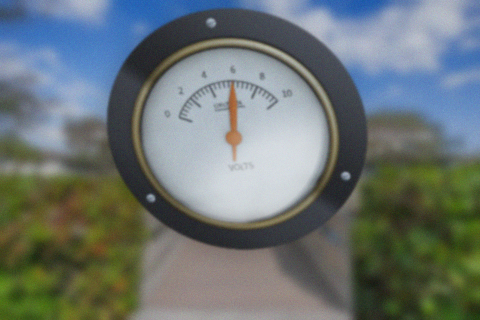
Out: 6
